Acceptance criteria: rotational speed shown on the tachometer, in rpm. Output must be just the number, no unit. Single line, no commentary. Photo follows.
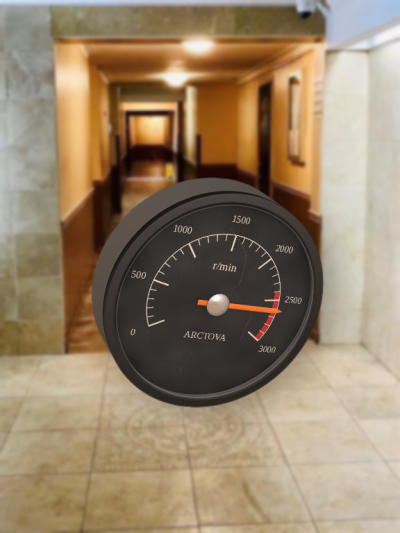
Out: 2600
